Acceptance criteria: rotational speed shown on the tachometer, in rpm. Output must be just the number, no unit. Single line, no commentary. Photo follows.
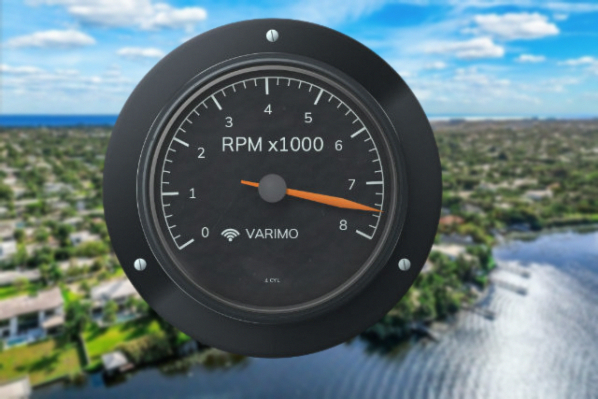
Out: 7500
